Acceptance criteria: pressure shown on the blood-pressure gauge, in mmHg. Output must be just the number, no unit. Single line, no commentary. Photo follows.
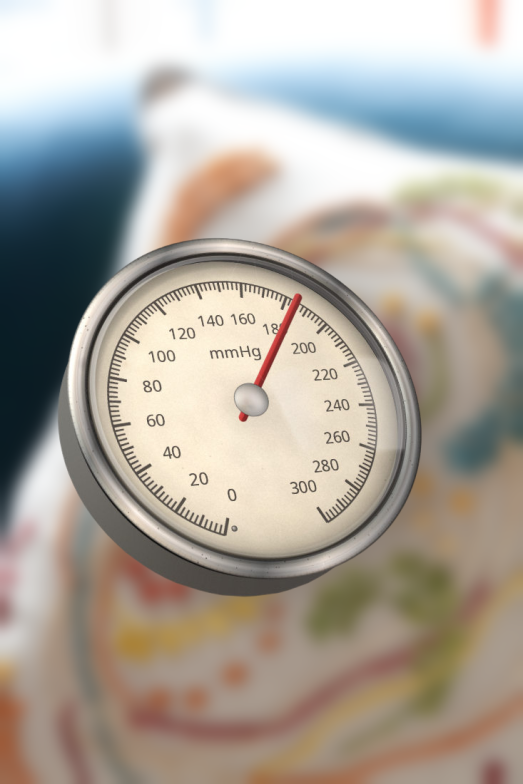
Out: 184
